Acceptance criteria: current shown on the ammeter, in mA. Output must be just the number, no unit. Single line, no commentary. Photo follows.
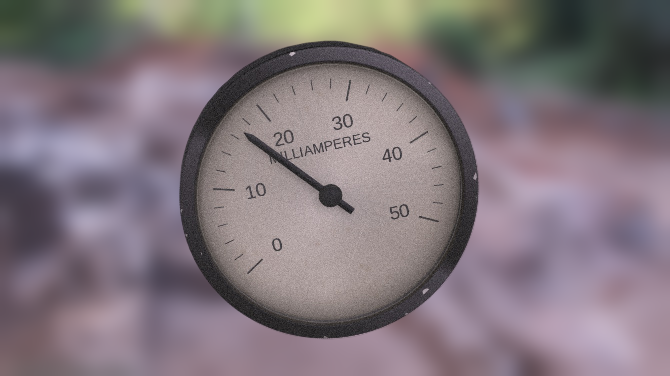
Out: 17
